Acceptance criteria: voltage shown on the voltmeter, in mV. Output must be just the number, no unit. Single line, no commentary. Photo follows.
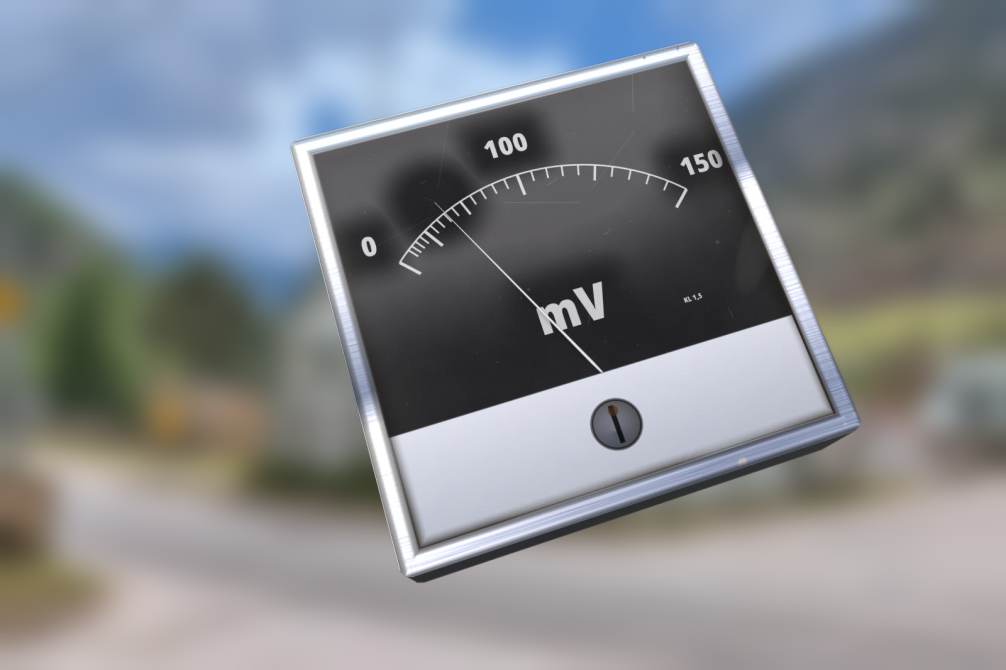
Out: 65
